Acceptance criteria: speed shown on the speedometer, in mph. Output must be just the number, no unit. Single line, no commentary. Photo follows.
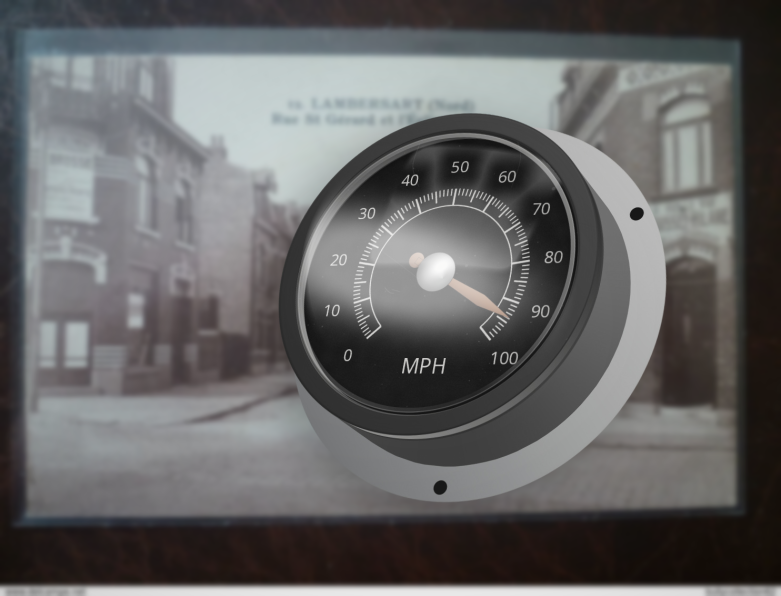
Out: 94
